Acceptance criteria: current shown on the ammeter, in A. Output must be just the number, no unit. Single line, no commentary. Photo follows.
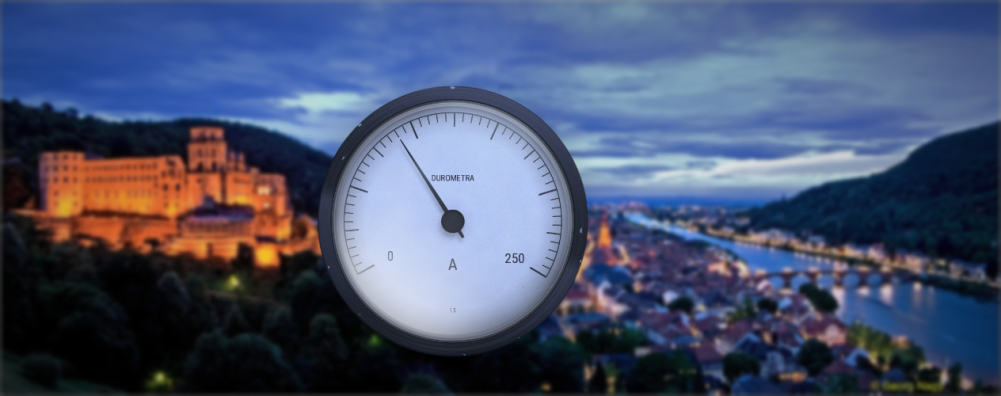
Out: 90
